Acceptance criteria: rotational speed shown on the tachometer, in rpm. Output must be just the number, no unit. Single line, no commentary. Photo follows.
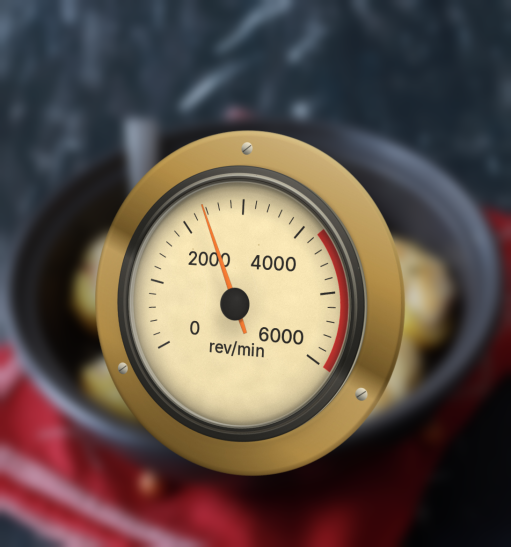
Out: 2400
